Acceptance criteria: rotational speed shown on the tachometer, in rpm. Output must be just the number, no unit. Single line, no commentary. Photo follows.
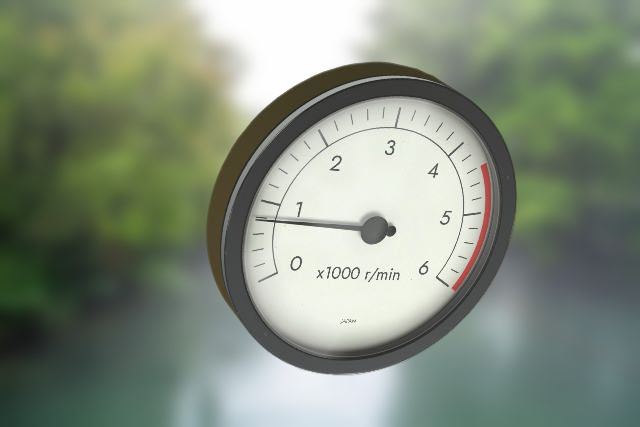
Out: 800
